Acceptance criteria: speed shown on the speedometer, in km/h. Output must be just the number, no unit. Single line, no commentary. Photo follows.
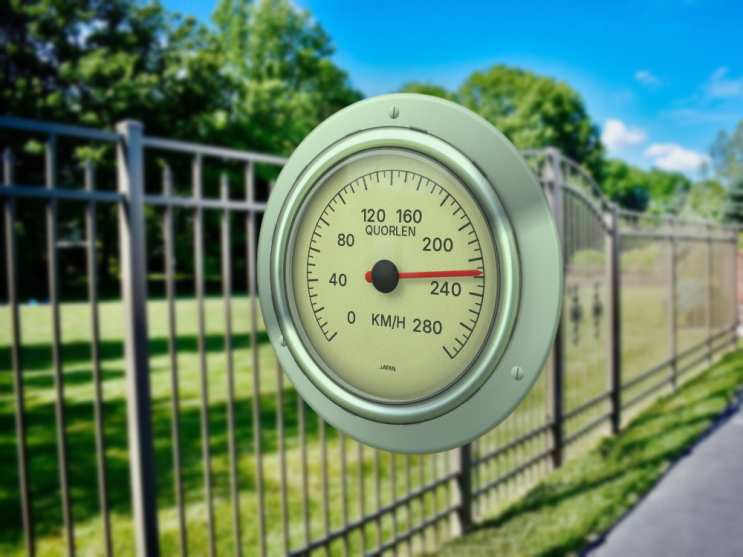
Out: 227.5
